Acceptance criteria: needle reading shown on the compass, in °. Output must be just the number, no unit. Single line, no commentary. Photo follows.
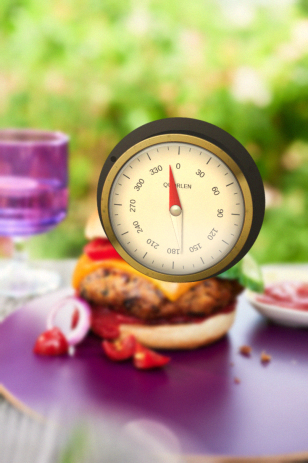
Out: 350
